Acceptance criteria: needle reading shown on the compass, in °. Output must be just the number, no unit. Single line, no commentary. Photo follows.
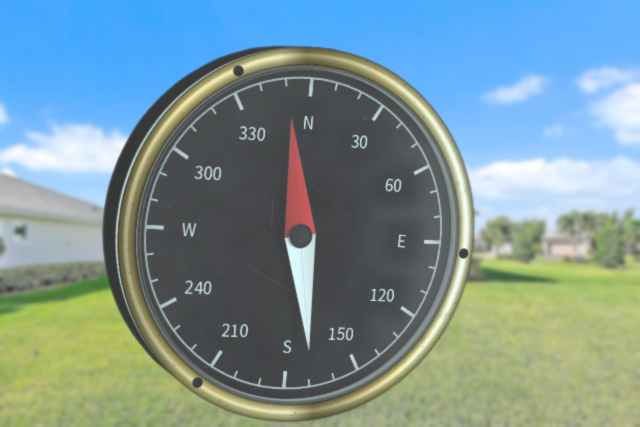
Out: 350
